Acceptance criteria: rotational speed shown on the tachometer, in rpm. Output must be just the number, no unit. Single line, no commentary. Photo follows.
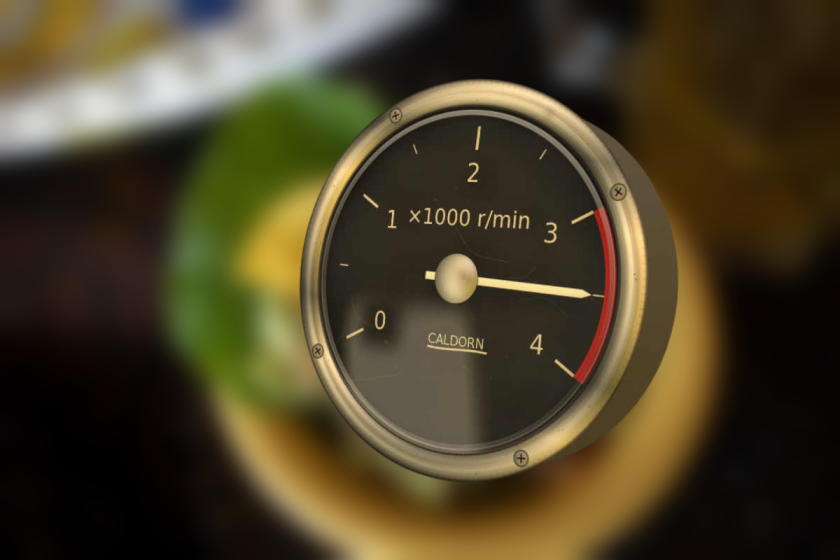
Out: 3500
